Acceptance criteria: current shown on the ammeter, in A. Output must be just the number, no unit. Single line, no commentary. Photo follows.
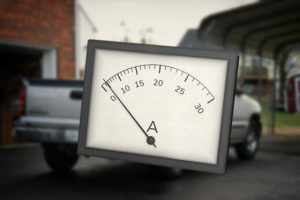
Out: 5
